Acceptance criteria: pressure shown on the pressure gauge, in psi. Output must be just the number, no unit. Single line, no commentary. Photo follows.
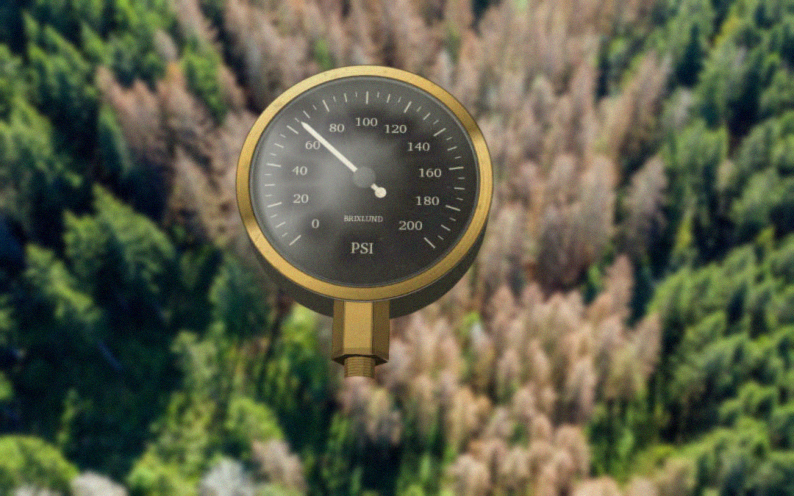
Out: 65
